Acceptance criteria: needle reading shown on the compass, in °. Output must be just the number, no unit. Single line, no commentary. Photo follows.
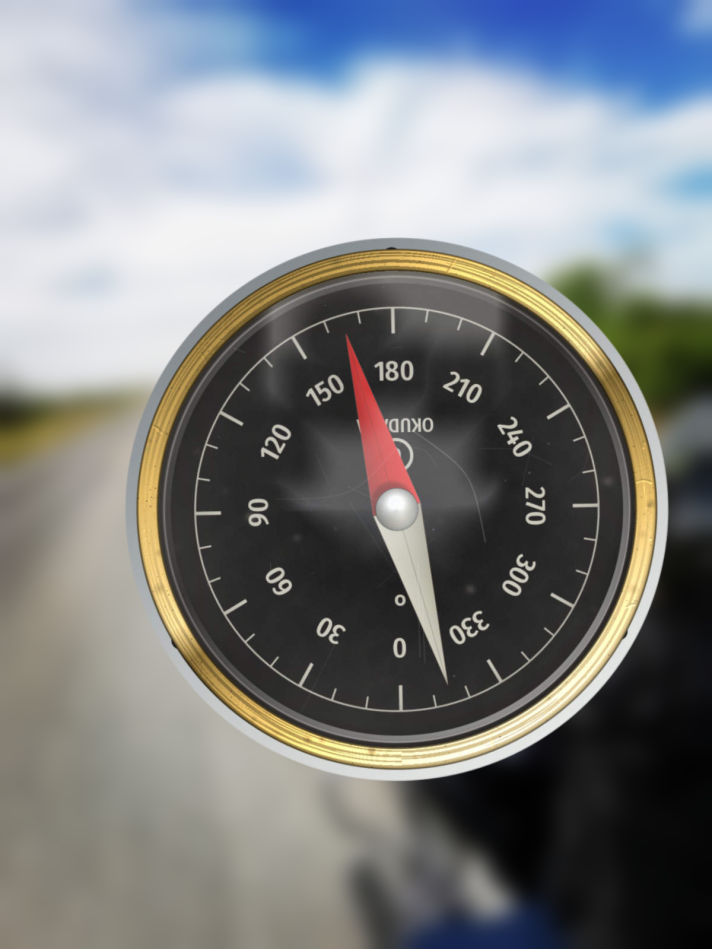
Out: 165
